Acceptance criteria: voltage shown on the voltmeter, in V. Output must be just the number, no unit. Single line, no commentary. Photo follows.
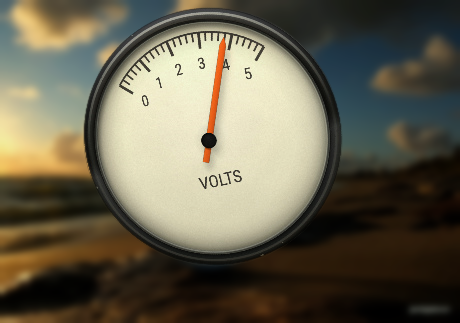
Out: 3.8
